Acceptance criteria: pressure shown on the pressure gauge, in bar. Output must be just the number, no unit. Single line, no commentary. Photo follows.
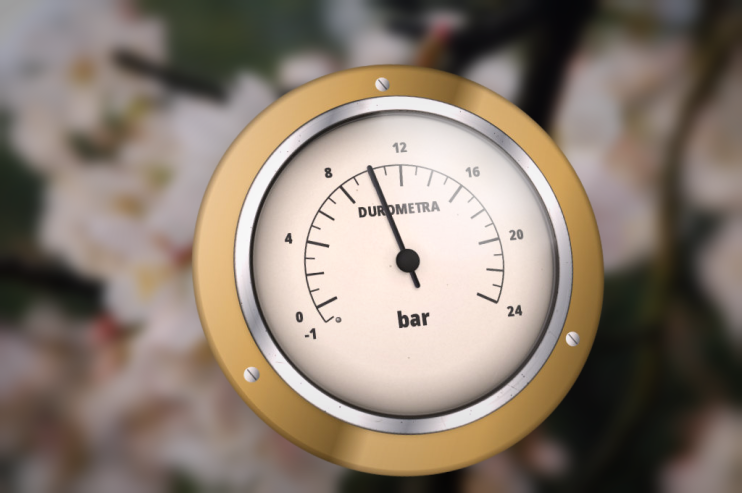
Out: 10
